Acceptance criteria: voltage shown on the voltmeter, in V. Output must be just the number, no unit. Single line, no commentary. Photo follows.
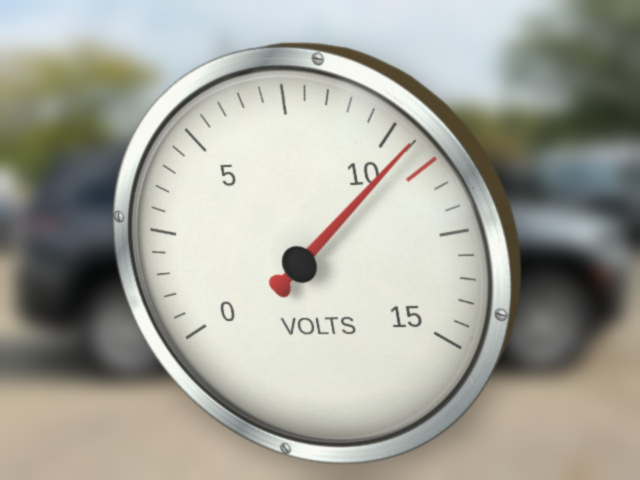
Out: 10.5
